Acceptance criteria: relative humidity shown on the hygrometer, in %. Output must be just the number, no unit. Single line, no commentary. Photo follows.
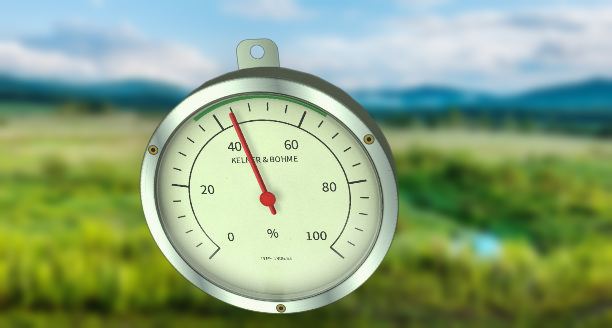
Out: 44
